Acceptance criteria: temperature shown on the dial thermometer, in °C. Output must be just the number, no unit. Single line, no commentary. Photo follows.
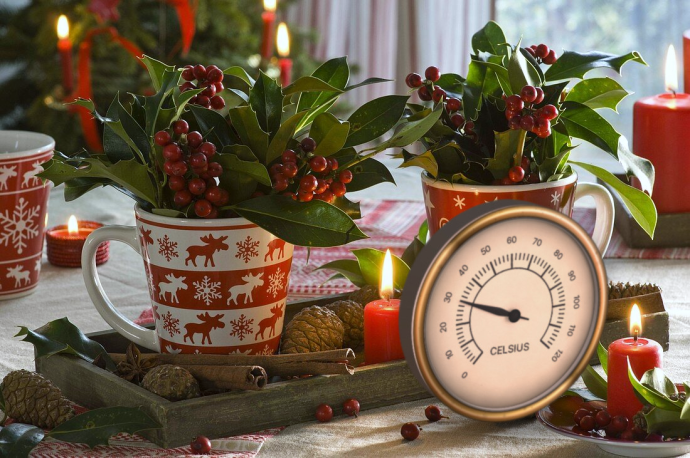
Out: 30
